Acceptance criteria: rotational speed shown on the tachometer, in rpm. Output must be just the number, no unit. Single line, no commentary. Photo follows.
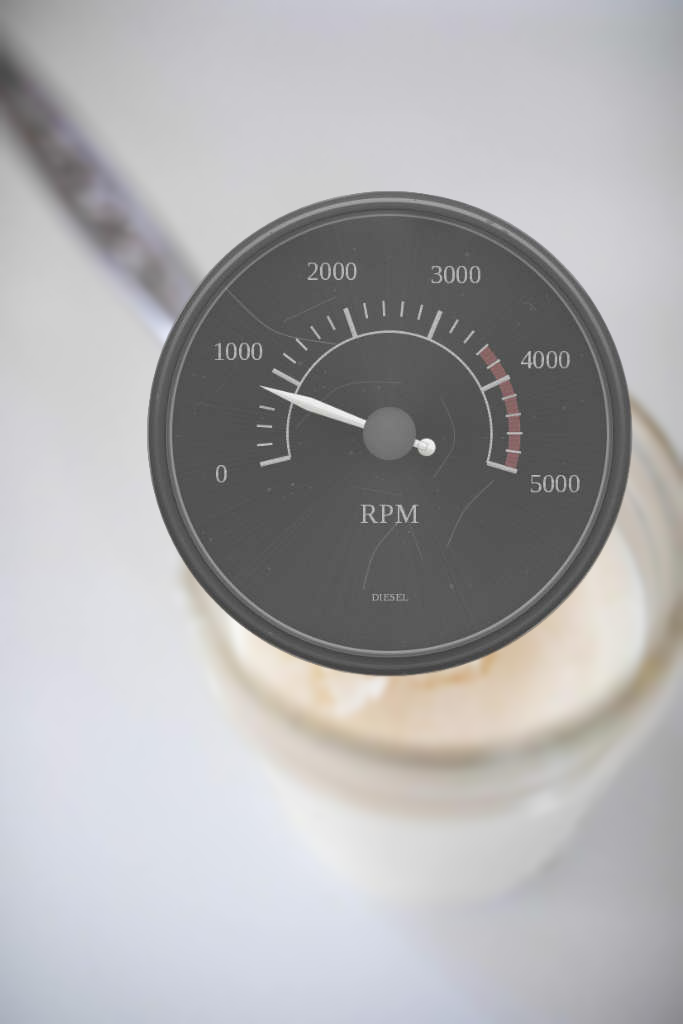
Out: 800
